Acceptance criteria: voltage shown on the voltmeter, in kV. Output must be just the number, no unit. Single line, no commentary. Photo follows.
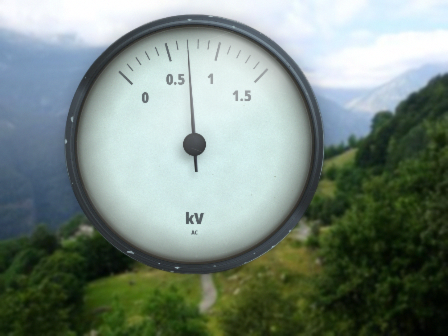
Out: 0.7
